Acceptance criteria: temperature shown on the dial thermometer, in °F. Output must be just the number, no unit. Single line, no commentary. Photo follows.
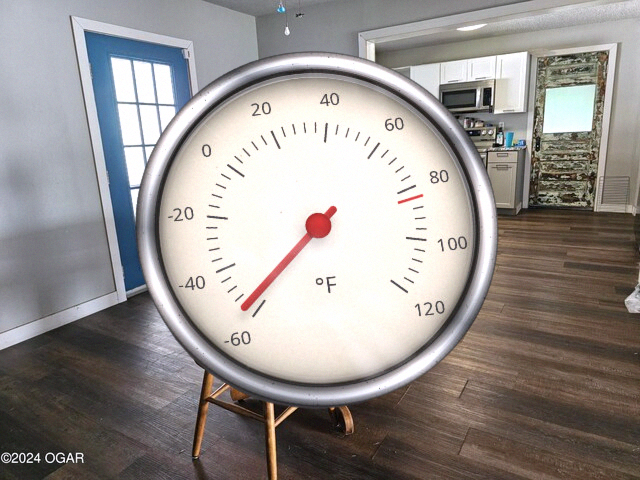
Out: -56
